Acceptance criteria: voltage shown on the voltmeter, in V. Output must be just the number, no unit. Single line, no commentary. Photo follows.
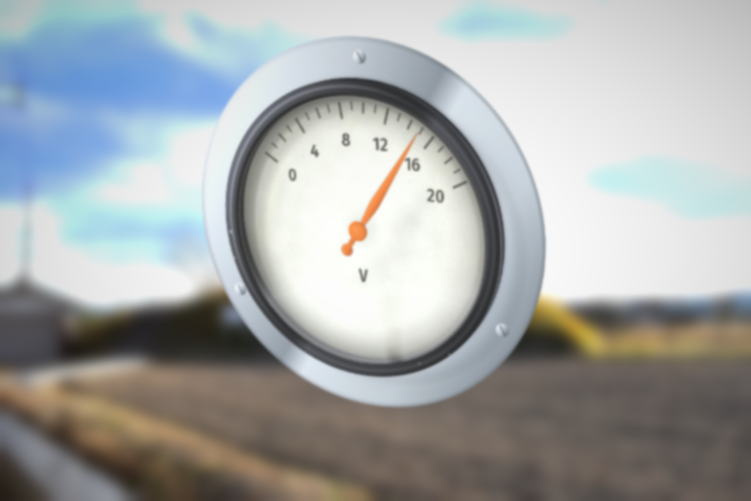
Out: 15
